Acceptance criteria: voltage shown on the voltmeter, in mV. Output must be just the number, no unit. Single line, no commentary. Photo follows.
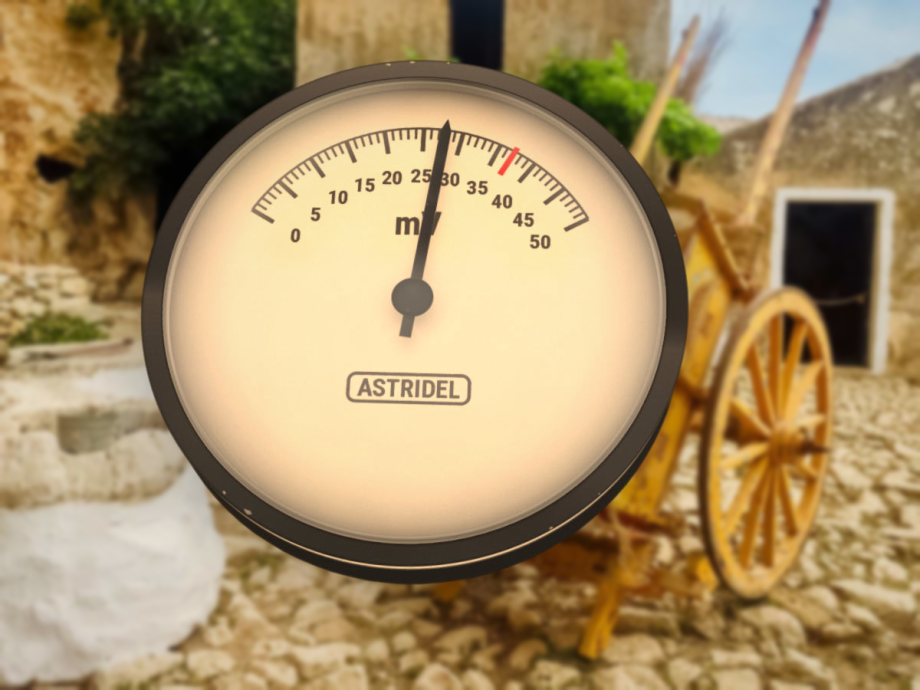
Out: 28
